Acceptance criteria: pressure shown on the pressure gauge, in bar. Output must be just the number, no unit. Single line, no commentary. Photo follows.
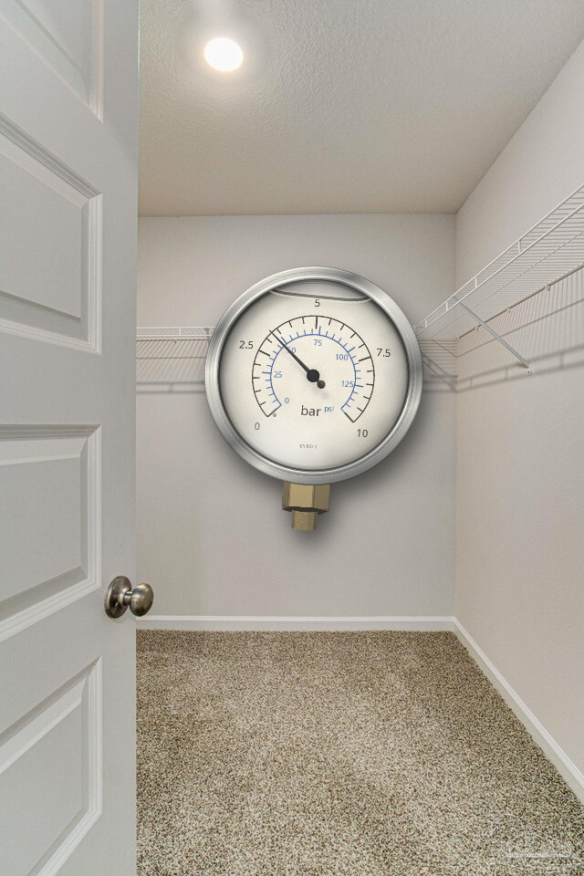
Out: 3.25
